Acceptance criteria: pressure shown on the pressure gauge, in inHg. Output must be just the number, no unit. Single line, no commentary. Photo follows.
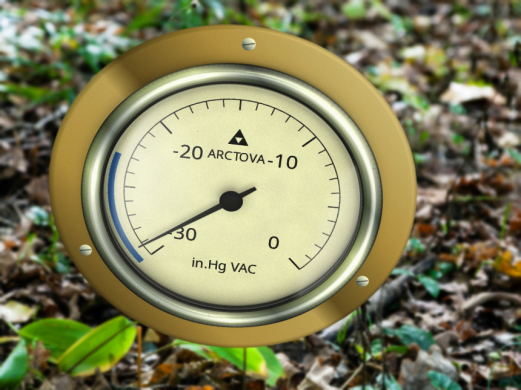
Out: -29
